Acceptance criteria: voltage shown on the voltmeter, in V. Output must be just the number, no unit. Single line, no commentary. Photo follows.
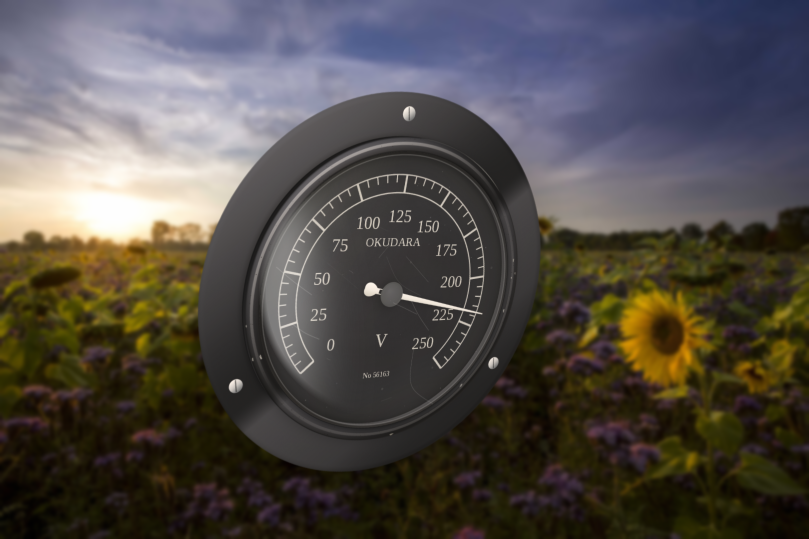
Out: 217.5
